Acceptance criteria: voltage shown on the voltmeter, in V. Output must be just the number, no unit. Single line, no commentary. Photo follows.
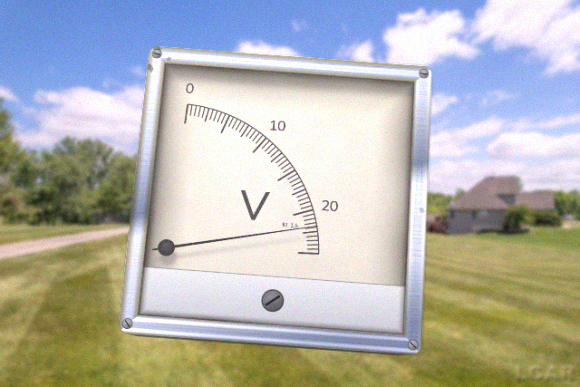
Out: 22
